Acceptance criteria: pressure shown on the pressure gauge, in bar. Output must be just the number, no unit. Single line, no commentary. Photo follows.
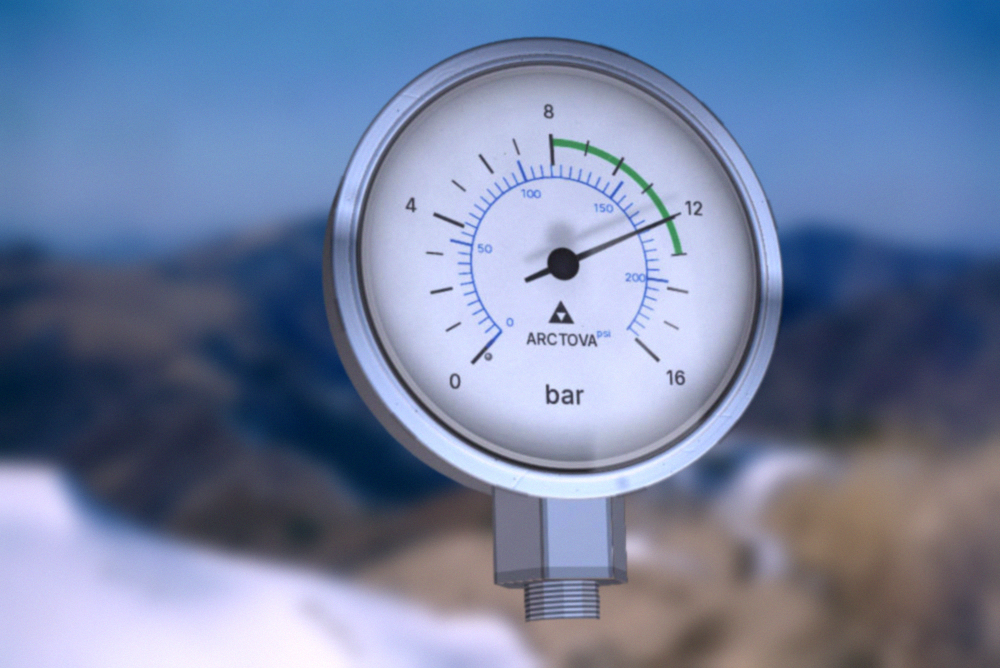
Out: 12
